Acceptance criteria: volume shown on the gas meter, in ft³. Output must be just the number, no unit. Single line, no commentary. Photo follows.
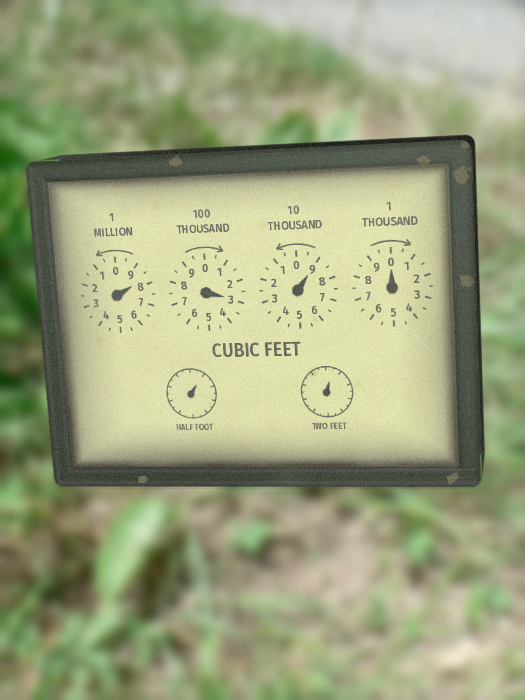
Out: 829000
